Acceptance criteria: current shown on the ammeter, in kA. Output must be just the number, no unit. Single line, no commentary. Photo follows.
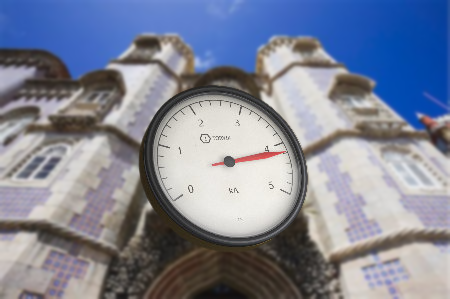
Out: 4.2
